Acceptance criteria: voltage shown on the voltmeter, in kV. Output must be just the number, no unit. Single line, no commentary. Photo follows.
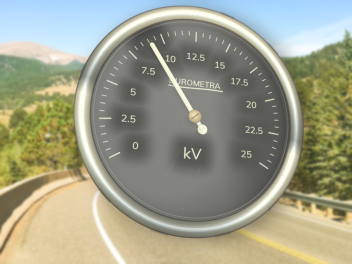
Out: 9
